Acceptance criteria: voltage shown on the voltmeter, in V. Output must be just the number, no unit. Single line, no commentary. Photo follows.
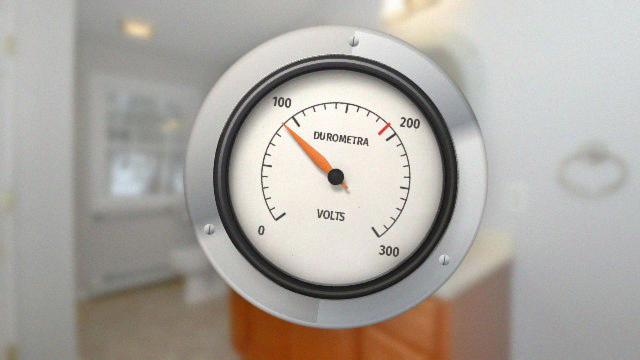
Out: 90
